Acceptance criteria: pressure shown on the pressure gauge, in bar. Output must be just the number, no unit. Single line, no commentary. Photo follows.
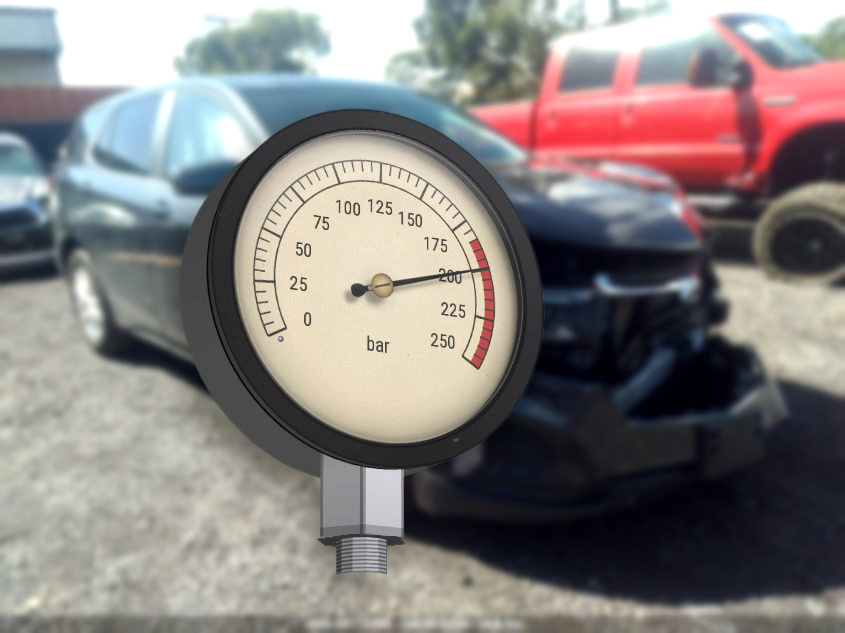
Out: 200
